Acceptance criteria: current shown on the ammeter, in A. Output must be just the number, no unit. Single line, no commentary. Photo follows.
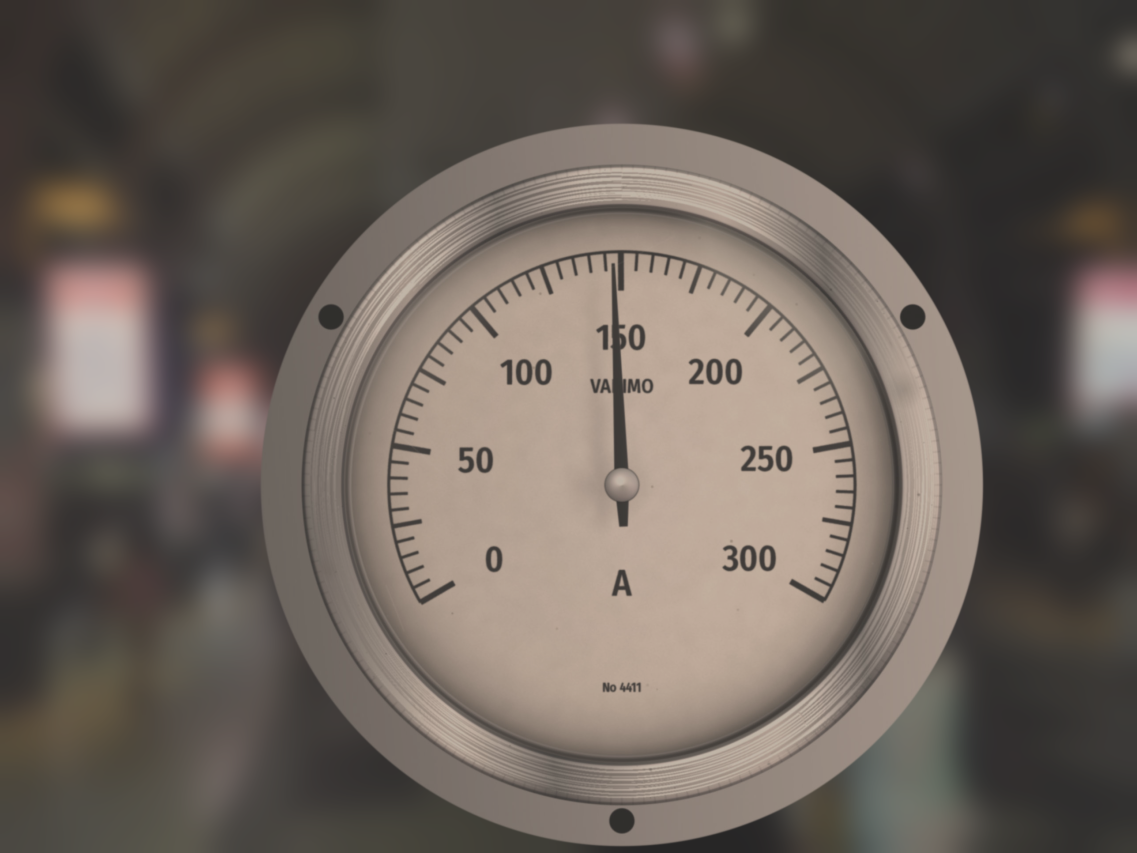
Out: 147.5
